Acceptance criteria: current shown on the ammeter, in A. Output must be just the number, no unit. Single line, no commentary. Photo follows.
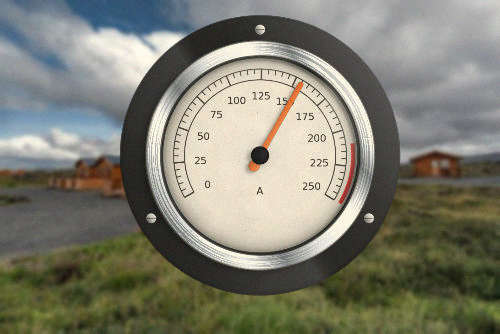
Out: 155
